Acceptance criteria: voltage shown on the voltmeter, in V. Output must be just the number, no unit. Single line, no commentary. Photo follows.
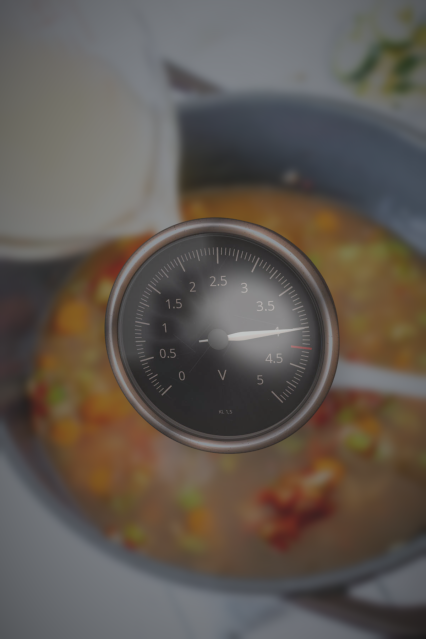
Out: 4
